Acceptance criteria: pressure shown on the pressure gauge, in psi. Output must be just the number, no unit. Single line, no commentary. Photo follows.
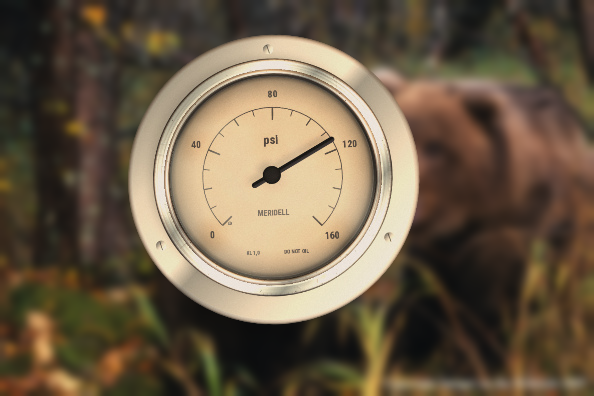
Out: 115
